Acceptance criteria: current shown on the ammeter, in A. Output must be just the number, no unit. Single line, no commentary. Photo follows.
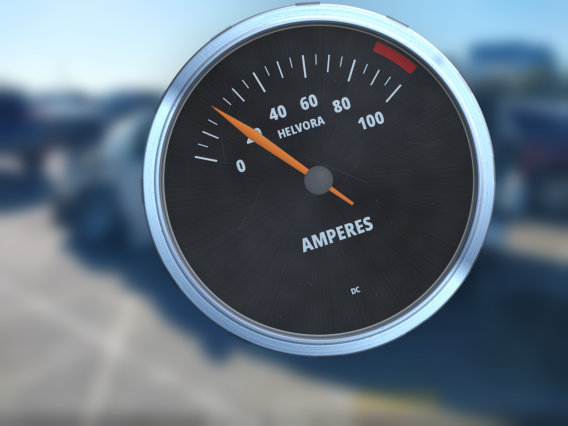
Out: 20
